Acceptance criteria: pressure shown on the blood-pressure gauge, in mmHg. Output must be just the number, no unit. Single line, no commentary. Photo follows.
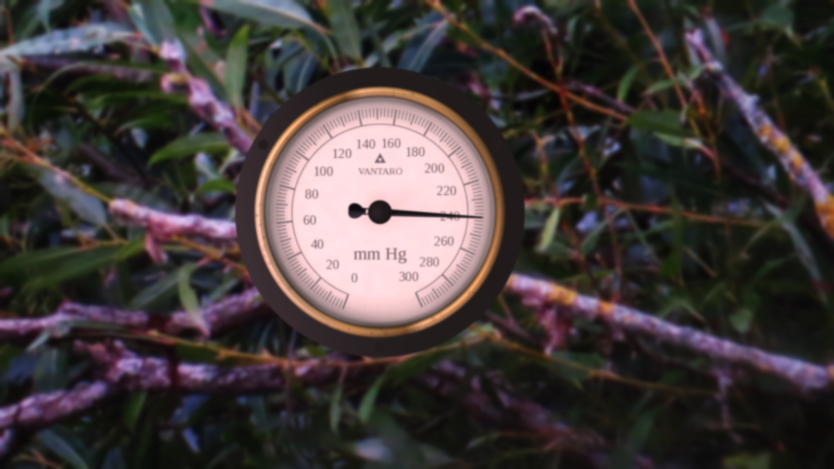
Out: 240
